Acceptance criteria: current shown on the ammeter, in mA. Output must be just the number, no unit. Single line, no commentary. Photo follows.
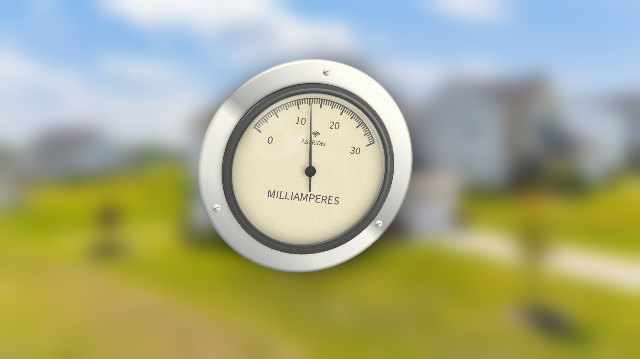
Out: 12.5
